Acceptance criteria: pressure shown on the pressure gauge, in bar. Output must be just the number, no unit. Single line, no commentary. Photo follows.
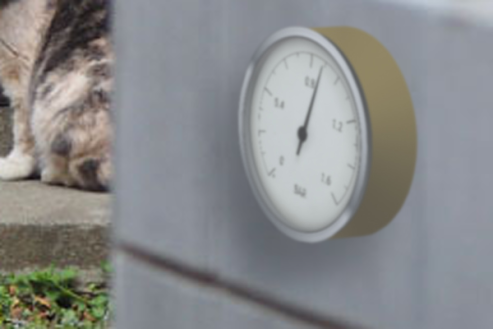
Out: 0.9
